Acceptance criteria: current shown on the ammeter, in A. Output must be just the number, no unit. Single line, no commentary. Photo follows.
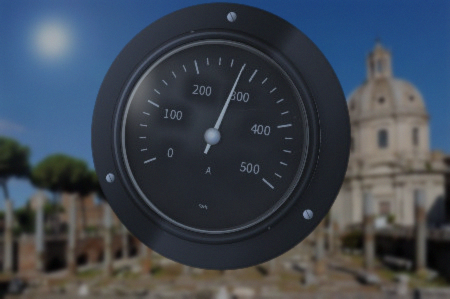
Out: 280
